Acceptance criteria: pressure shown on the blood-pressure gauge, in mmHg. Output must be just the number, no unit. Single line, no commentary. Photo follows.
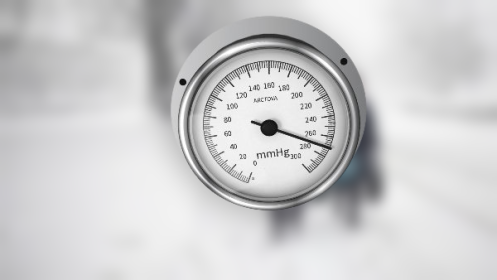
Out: 270
